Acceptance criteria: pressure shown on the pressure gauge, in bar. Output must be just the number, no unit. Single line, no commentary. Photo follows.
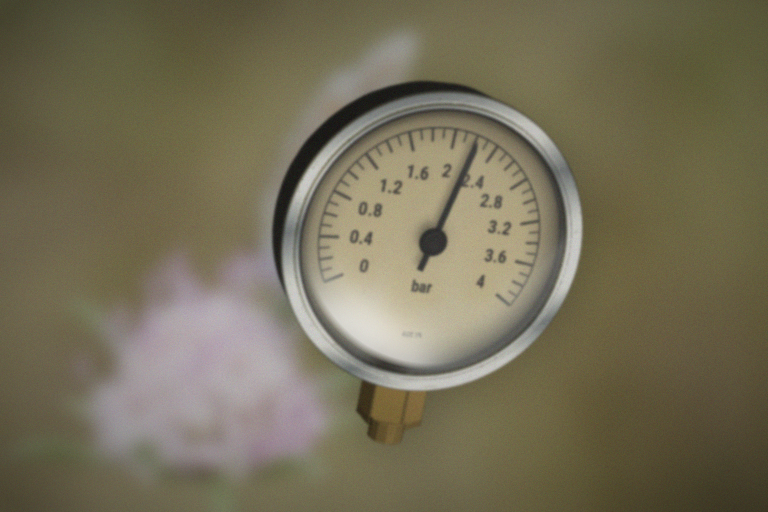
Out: 2.2
